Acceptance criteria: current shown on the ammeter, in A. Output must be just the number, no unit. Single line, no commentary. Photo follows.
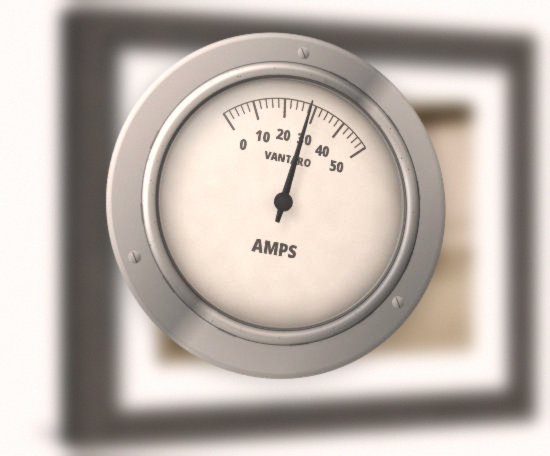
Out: 28
